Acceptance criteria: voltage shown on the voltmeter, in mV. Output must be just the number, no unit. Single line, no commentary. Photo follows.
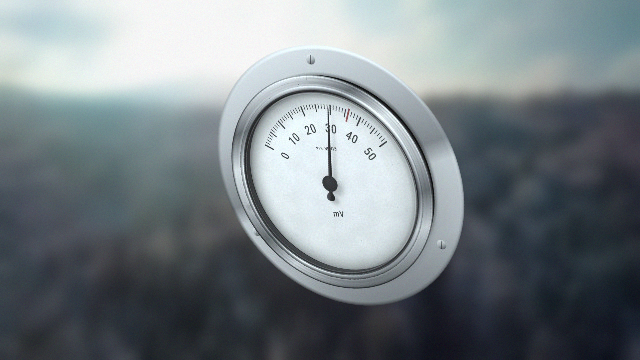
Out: 30
